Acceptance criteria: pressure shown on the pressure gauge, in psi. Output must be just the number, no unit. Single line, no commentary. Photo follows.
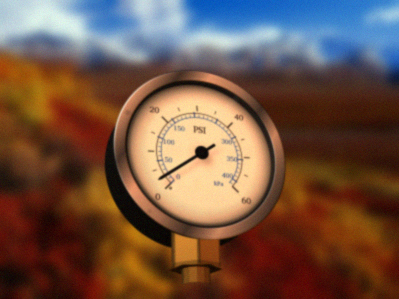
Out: 2.5
